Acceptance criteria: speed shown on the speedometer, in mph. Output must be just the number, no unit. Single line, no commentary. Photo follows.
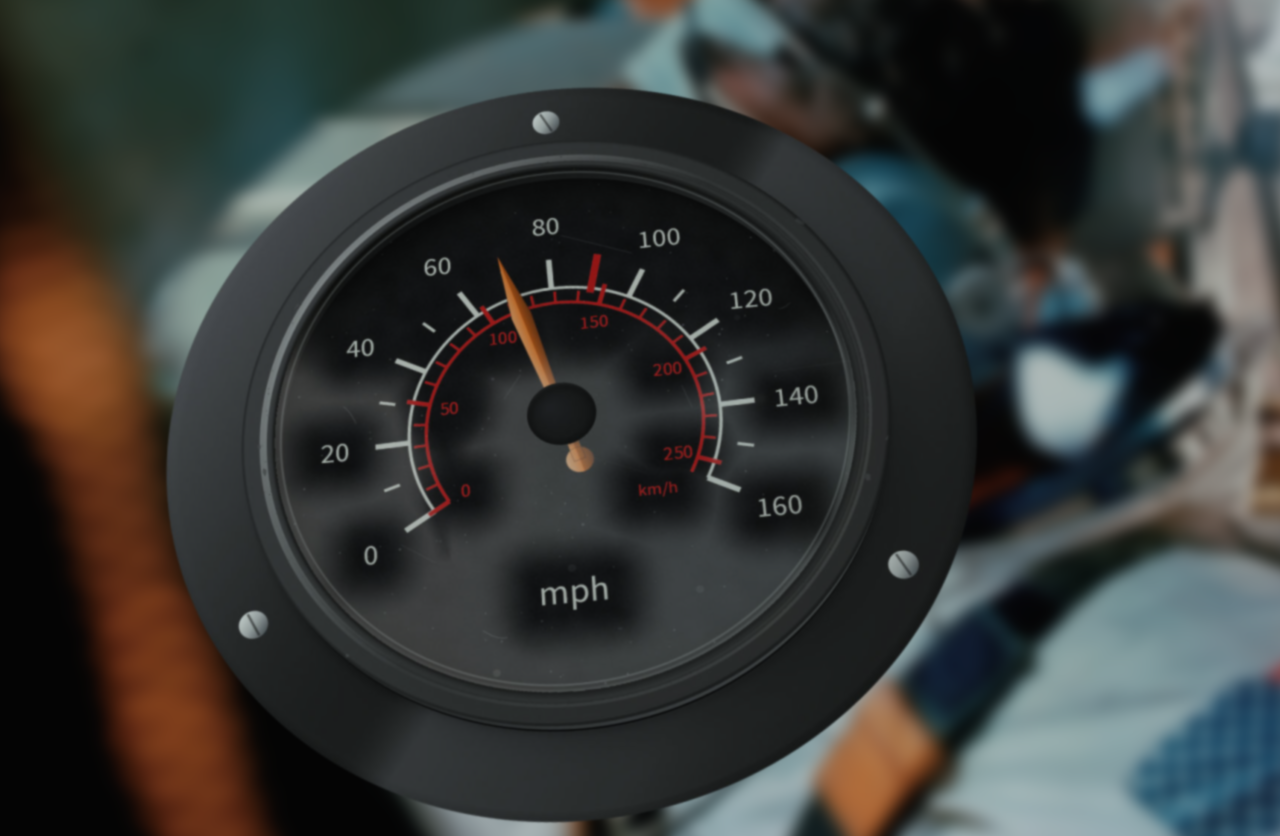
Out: 70
